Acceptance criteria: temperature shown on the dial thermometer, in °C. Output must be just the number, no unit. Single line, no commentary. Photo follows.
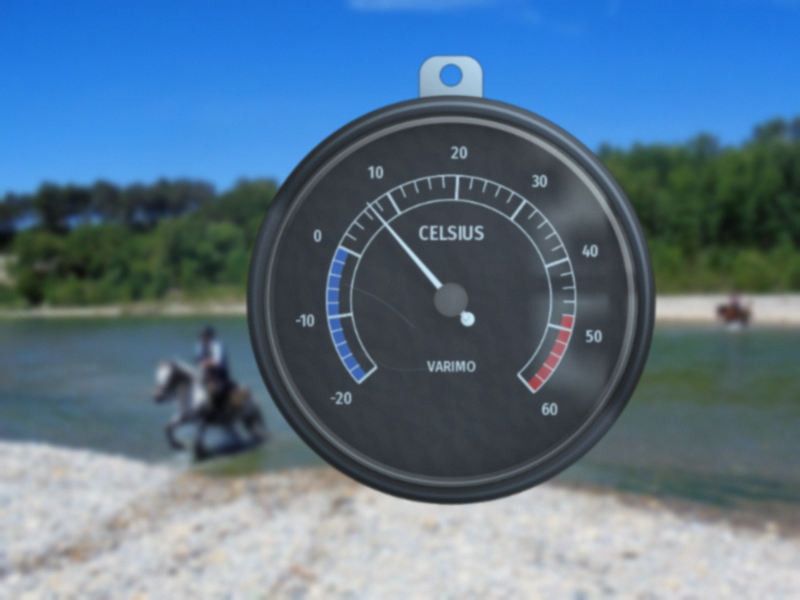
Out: 7
